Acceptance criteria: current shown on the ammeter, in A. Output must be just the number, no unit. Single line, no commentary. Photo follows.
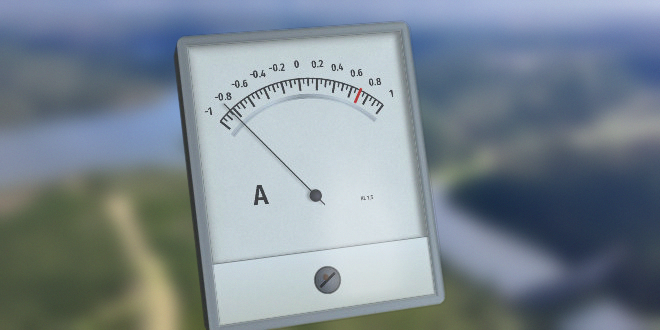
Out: -0.85
